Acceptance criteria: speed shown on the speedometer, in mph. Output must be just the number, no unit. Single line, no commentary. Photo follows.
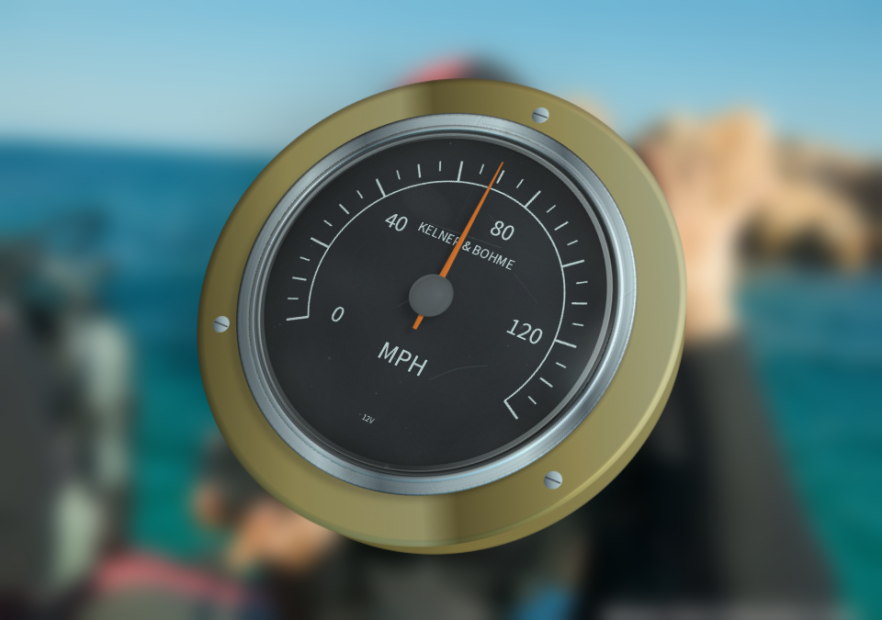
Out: 70
